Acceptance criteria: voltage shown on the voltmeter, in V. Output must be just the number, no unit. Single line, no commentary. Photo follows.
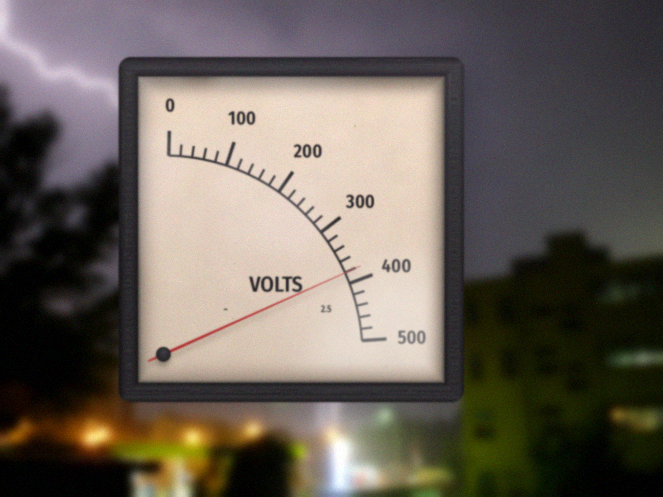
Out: 380
